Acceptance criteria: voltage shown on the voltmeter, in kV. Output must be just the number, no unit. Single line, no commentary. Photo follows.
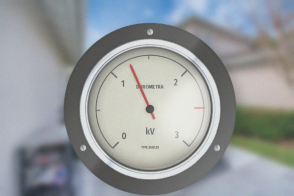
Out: 1.25
